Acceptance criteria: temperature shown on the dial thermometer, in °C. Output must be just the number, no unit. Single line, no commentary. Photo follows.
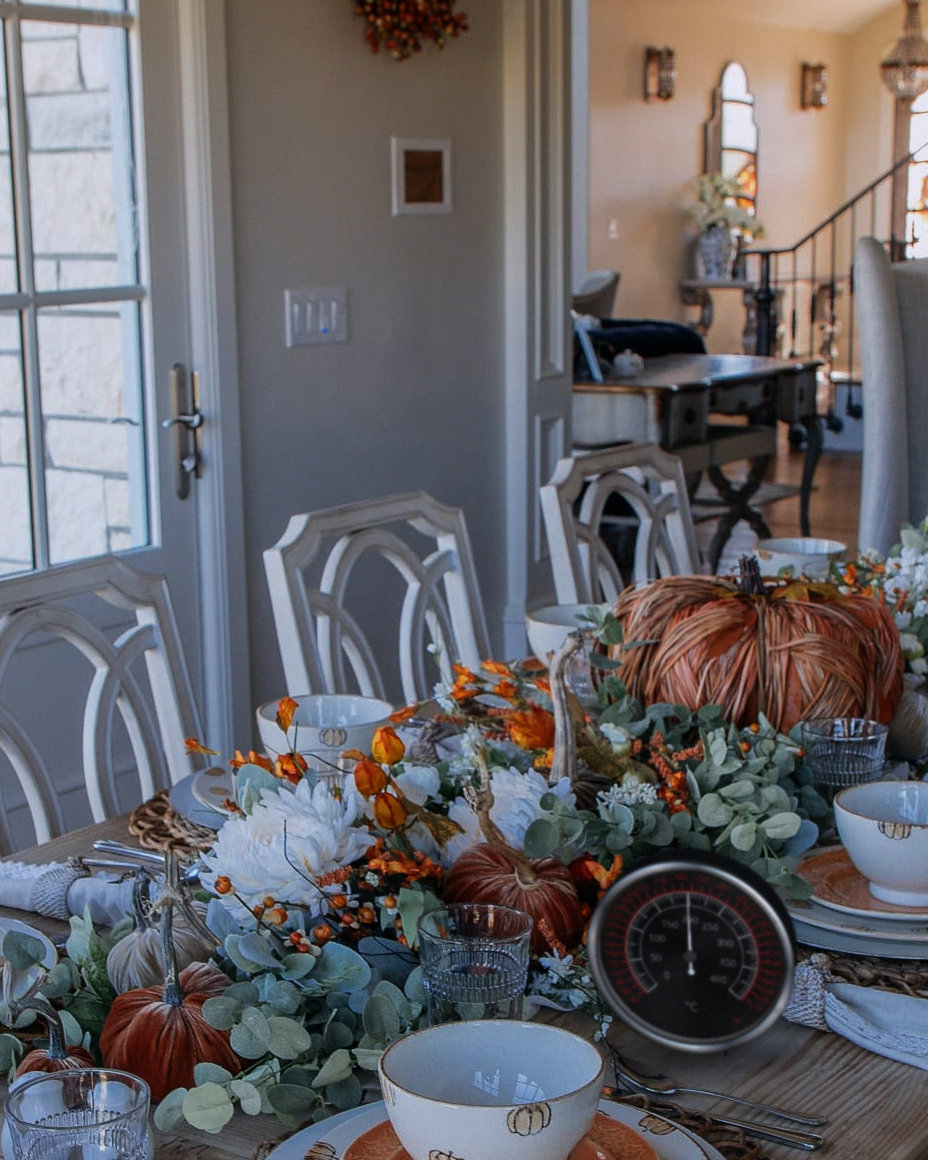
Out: 200
